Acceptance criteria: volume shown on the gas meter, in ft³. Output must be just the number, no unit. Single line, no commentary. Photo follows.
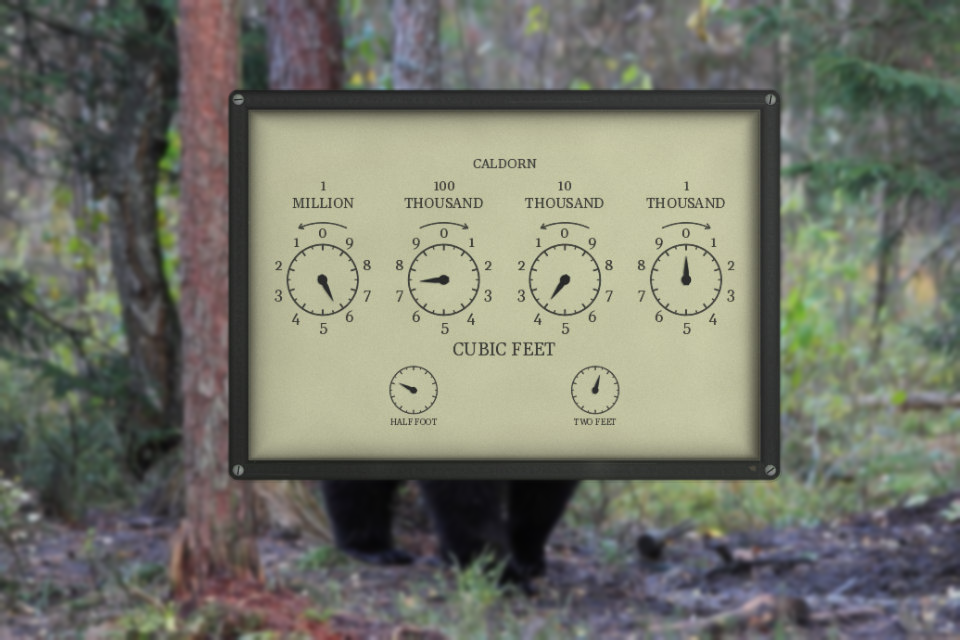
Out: 574000
